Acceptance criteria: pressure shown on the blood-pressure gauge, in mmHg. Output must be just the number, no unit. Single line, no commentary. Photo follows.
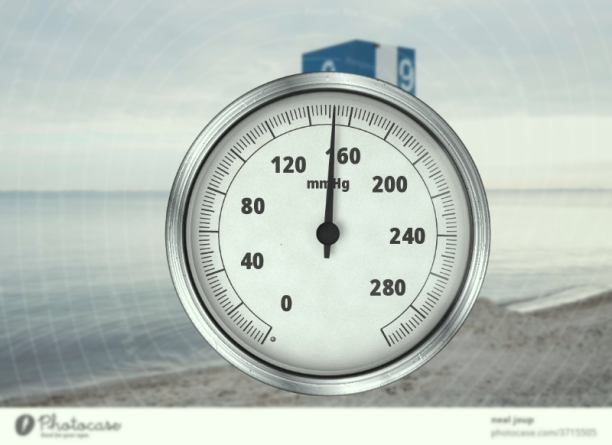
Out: 152
